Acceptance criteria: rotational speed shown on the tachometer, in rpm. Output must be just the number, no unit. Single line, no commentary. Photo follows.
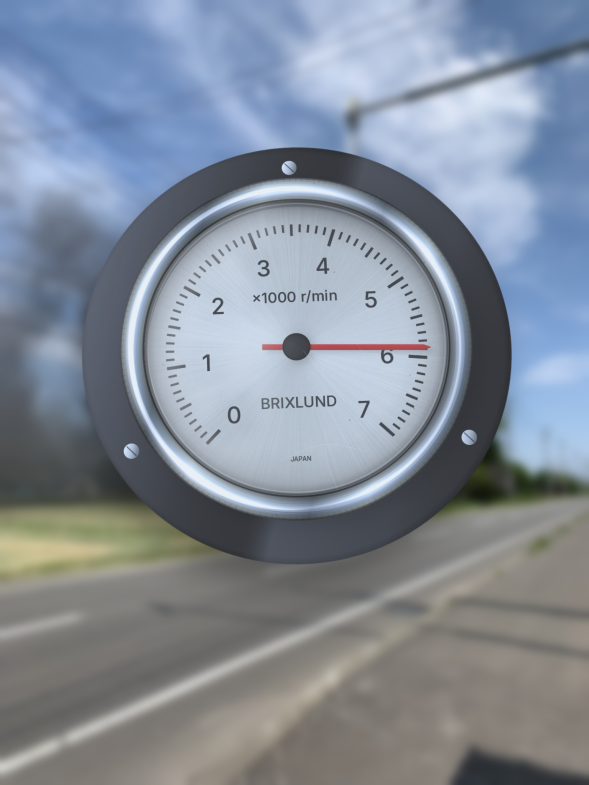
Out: 5900
